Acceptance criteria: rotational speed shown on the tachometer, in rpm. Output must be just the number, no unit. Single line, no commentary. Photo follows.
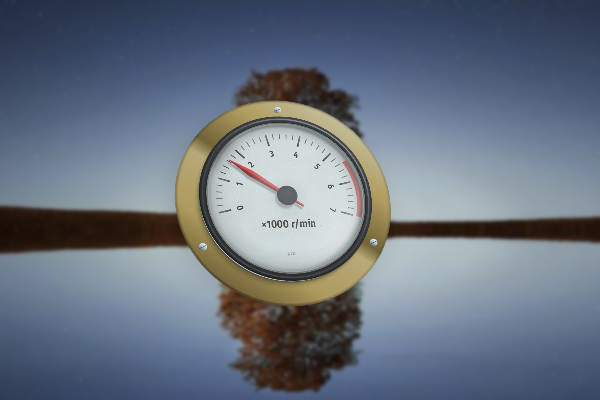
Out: 1600
